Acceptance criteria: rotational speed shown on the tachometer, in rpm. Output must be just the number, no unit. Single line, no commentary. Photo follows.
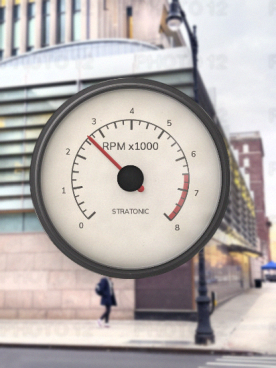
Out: 2625
